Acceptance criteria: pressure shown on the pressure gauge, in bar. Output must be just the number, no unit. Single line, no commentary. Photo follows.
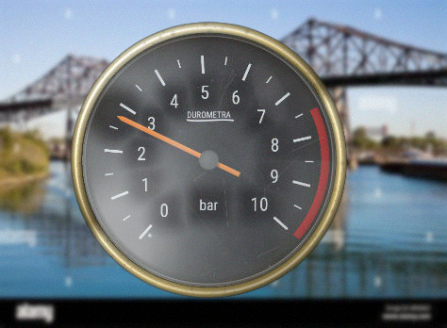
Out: 2.75
